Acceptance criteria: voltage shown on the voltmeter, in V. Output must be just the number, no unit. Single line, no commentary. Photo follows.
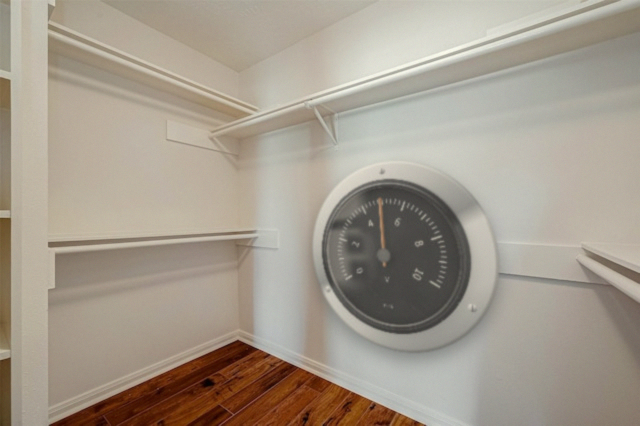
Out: 5
